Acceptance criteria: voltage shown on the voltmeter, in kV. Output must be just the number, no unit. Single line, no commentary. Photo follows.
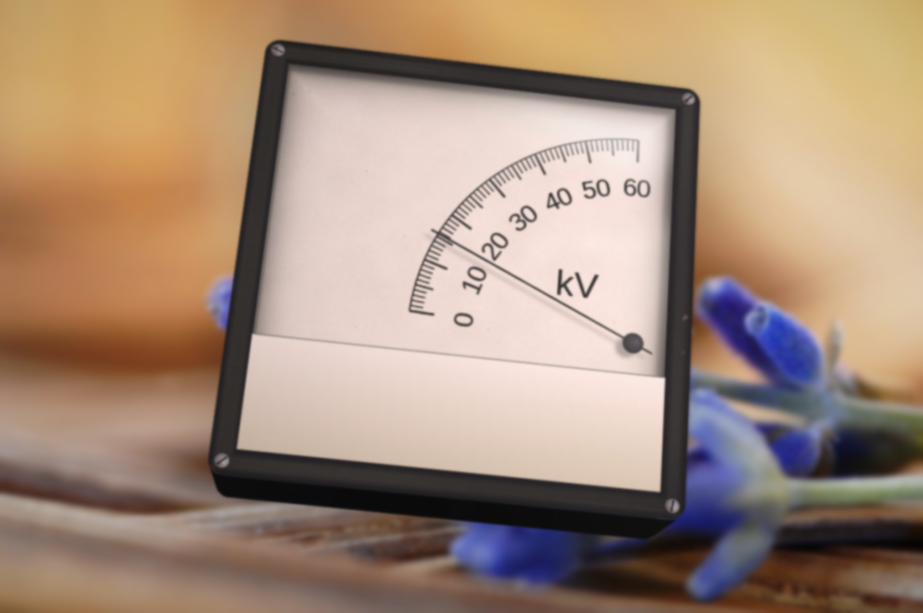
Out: 15
